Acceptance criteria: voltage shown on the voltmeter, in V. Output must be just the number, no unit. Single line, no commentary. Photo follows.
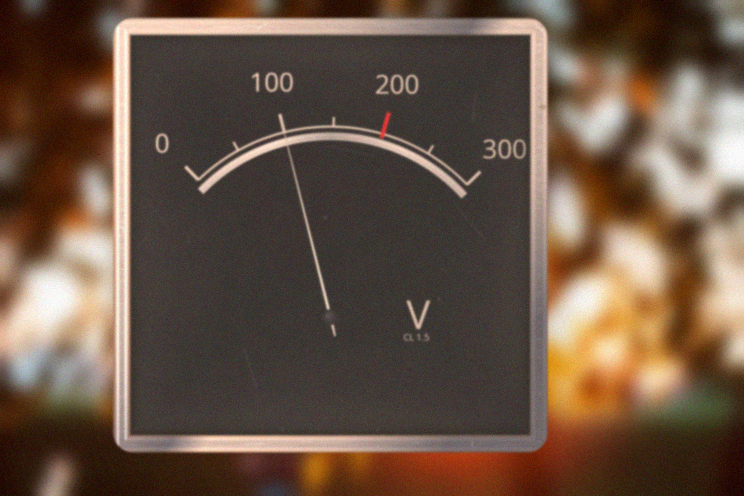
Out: 100
